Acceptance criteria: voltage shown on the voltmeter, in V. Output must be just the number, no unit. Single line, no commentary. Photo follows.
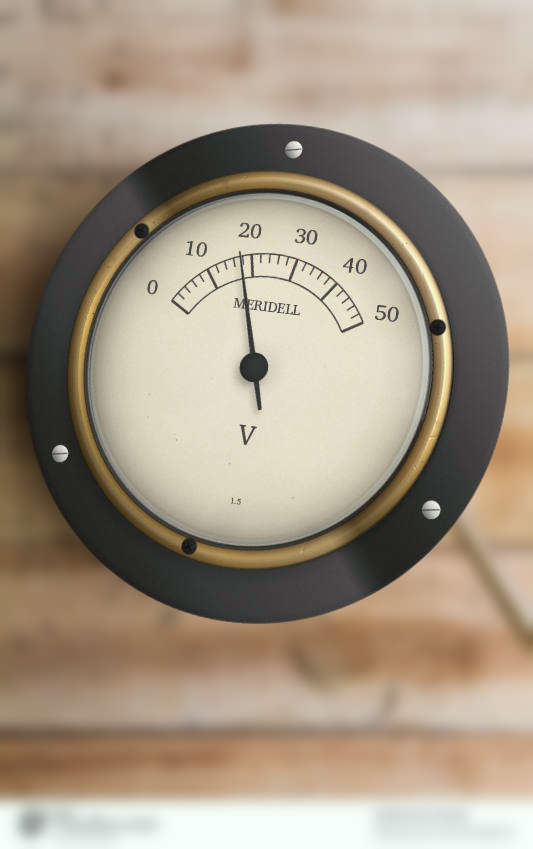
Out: 18
